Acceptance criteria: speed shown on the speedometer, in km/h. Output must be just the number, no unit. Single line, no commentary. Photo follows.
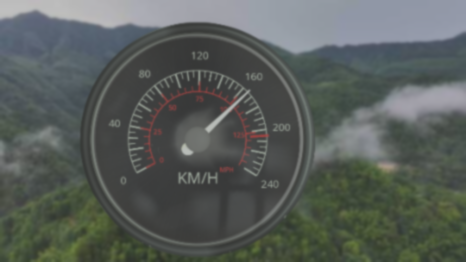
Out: 165
